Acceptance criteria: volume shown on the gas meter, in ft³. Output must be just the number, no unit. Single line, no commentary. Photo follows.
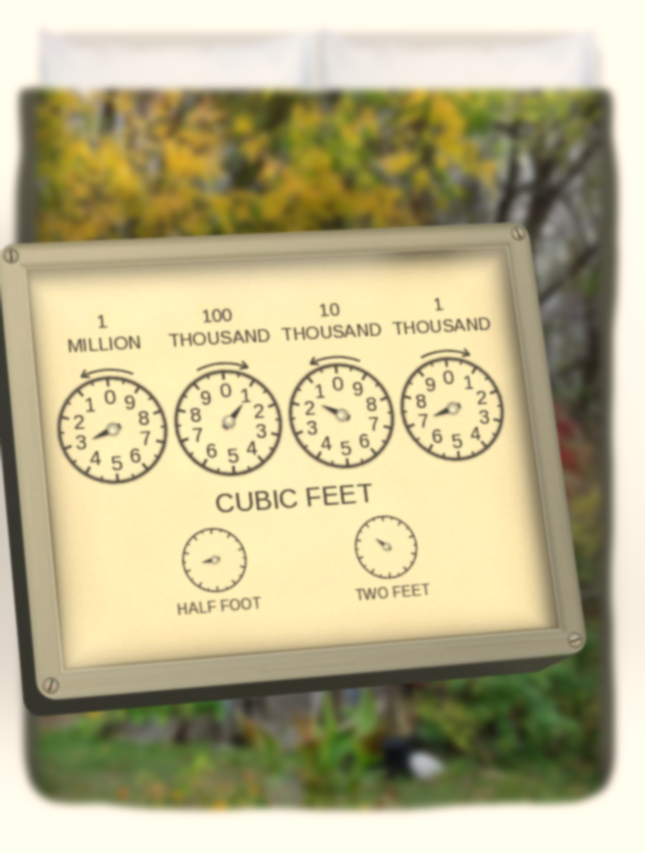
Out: 311700
